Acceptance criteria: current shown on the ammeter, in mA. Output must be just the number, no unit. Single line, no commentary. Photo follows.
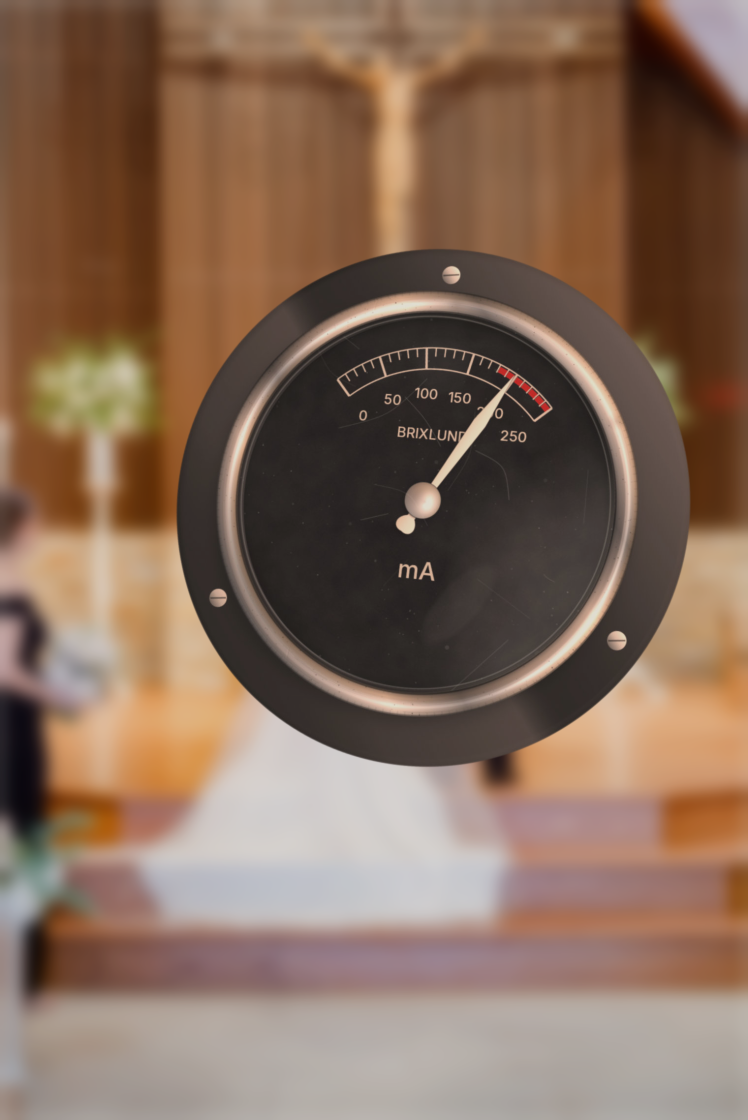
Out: 200
